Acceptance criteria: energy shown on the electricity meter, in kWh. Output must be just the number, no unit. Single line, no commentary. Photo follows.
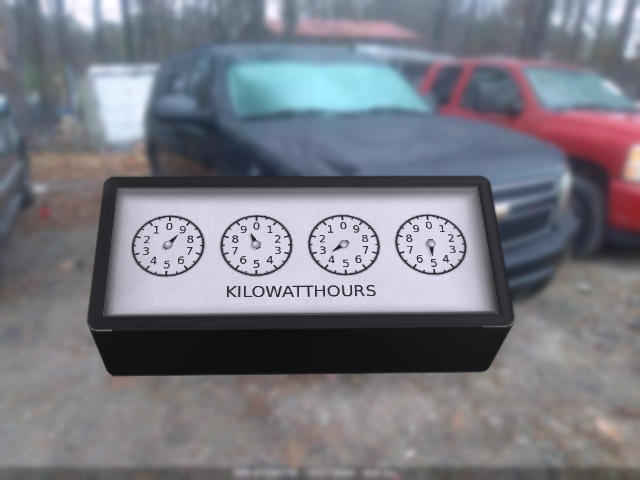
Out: 8935
